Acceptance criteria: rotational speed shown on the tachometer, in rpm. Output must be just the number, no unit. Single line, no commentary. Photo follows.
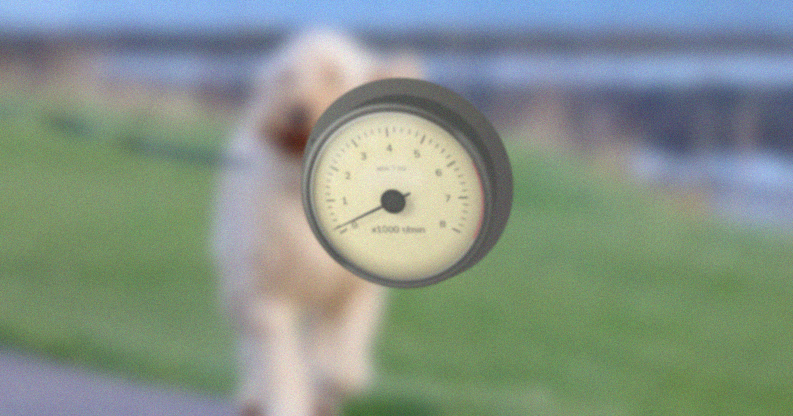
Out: 200
